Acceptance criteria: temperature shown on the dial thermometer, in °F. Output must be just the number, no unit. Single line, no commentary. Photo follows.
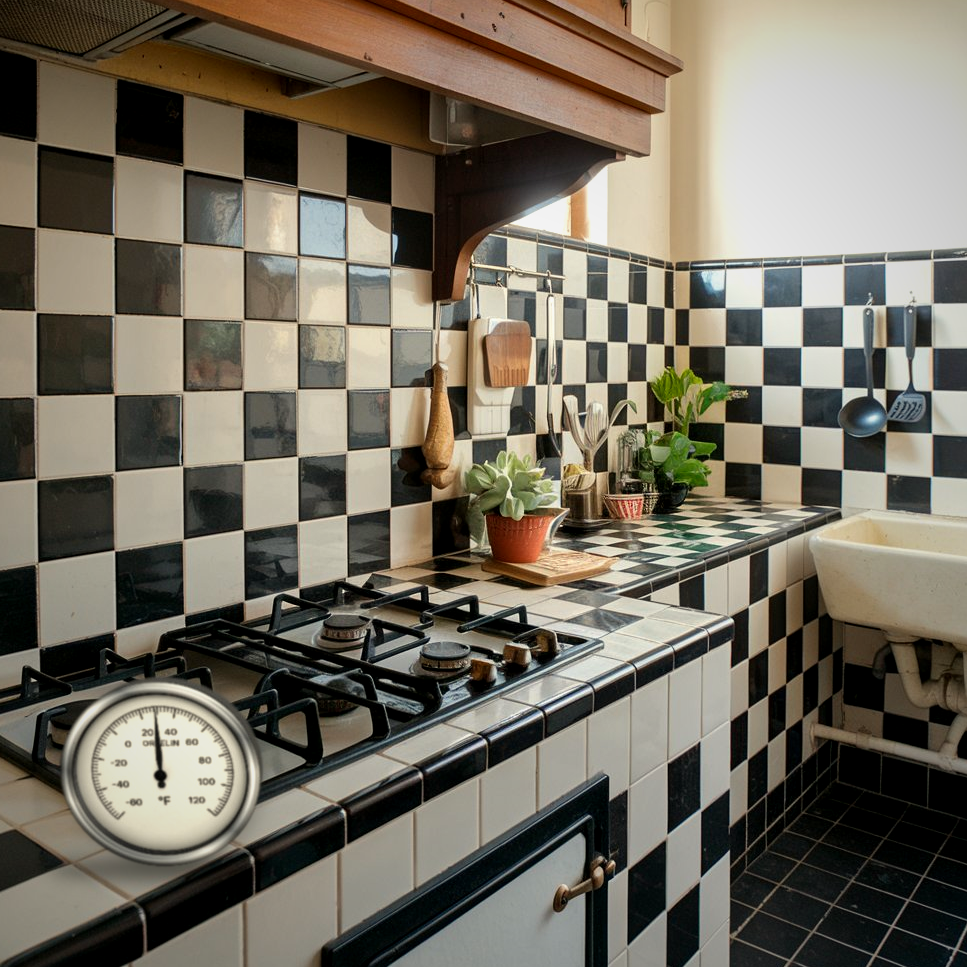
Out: 30
